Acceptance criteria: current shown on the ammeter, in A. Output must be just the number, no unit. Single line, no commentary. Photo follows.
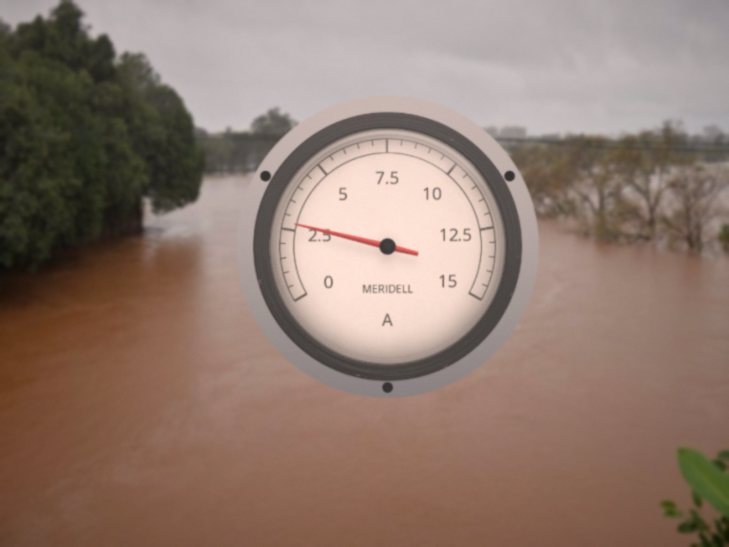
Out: 2.75
